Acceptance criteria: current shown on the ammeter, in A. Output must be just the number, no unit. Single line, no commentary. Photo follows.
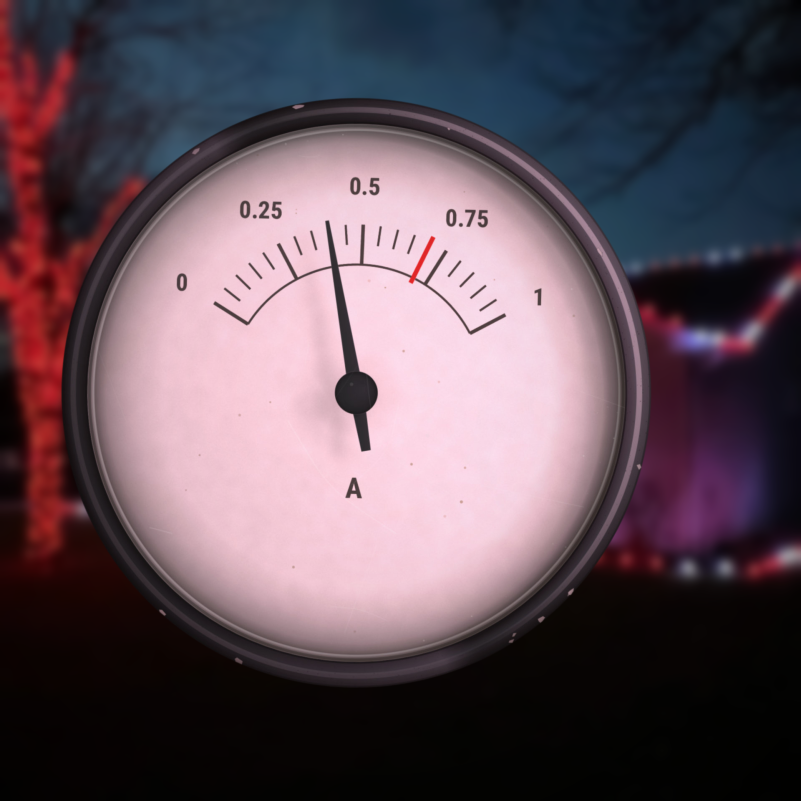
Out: 0.4
